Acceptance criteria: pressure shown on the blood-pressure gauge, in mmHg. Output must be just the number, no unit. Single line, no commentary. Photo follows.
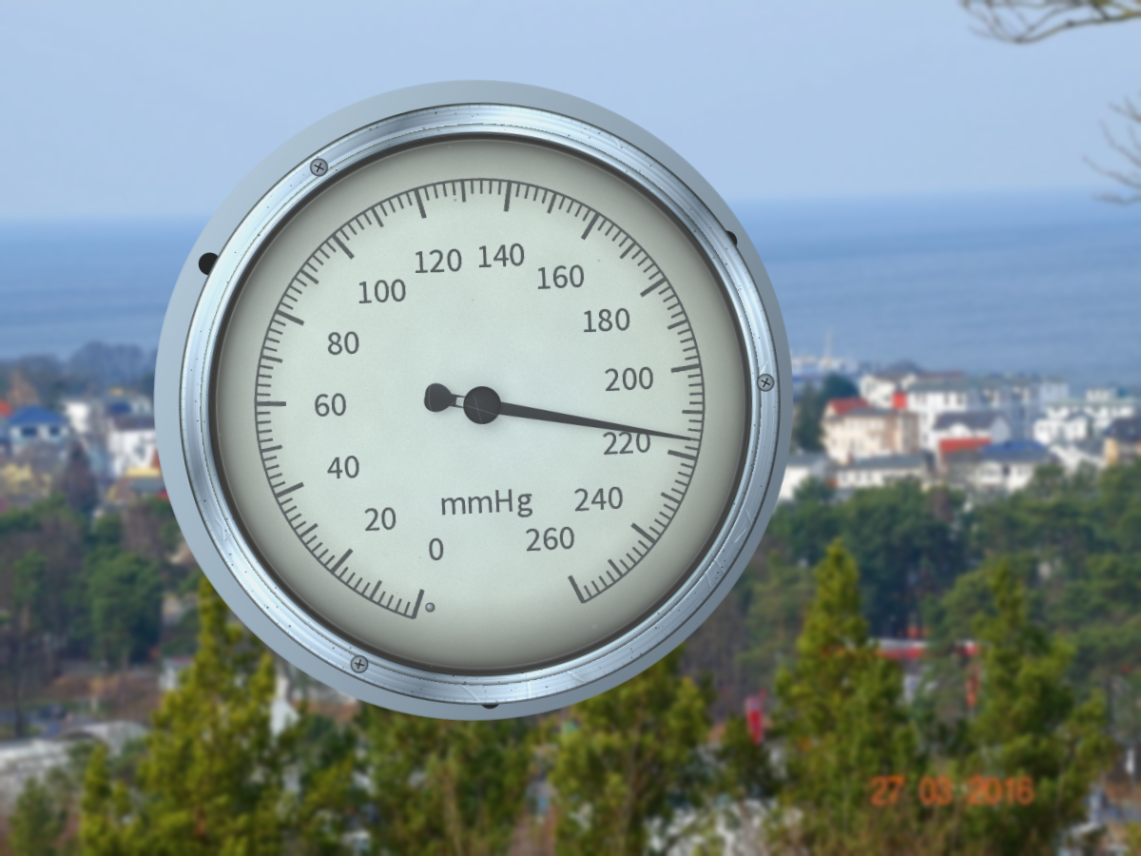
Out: 216
